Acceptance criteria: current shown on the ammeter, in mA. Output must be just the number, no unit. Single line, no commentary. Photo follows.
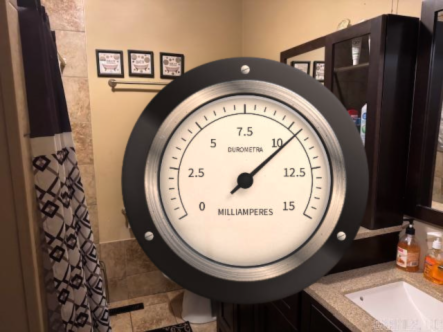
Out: 10.5
